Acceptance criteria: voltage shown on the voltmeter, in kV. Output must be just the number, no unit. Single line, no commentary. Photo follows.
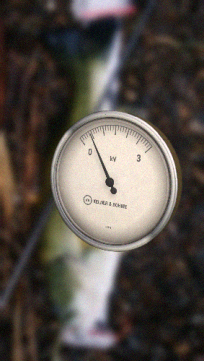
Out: 0.5
